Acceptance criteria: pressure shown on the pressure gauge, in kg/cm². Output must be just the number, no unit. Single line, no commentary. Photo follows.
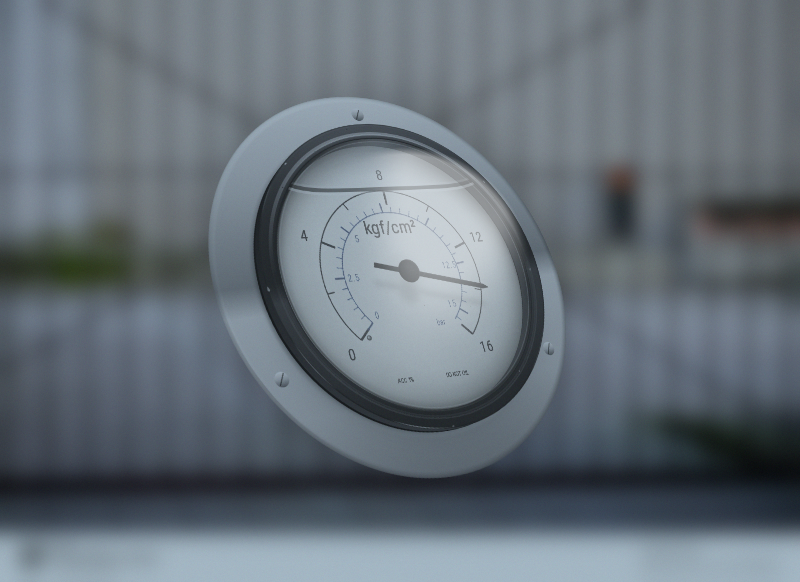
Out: 14
